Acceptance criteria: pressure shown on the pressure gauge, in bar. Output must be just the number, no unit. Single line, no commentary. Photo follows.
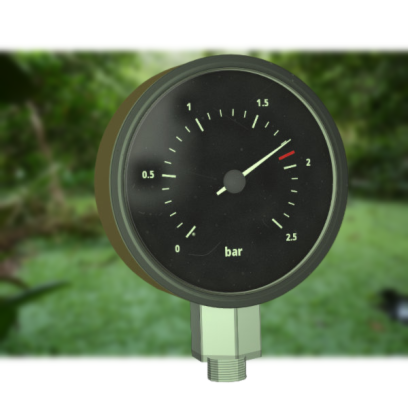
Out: 1.8
